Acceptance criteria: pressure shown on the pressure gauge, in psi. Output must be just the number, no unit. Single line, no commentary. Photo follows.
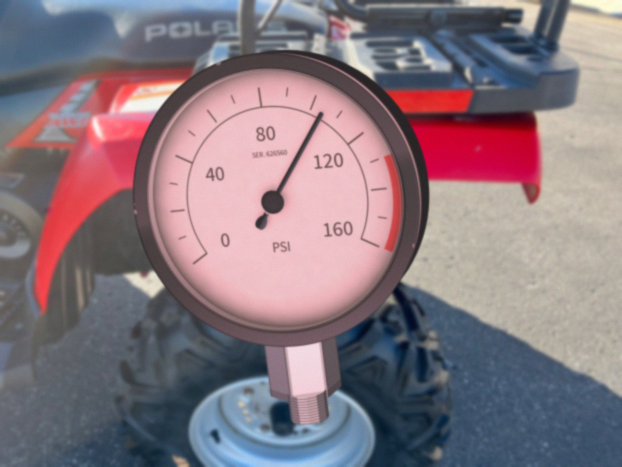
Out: 105
